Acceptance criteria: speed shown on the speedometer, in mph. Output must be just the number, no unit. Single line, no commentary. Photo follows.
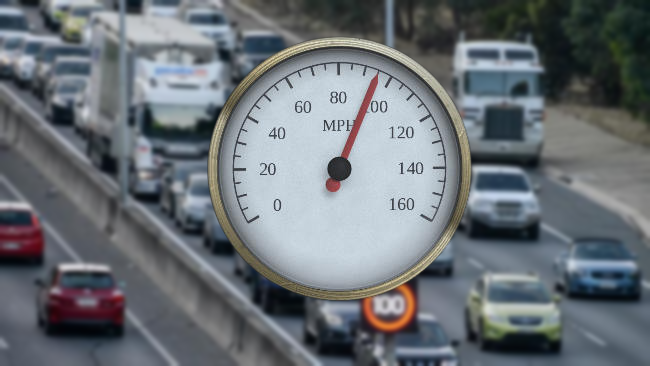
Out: 95
